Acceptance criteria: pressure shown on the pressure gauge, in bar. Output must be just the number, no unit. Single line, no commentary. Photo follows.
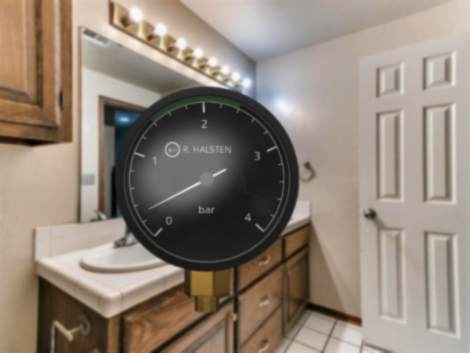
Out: 0.3
